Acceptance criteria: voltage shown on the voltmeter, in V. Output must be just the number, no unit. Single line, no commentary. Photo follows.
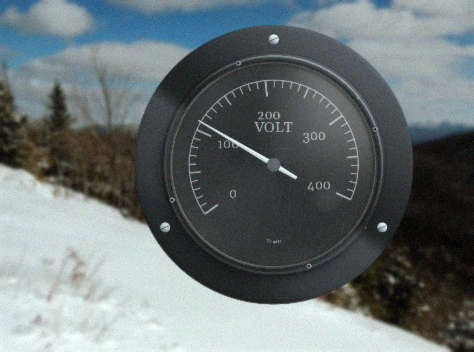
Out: 110
